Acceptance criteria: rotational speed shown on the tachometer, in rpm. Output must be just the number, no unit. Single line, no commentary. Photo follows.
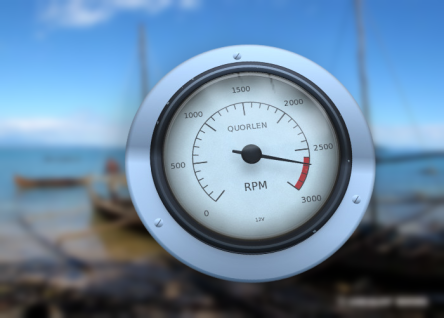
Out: 2700
